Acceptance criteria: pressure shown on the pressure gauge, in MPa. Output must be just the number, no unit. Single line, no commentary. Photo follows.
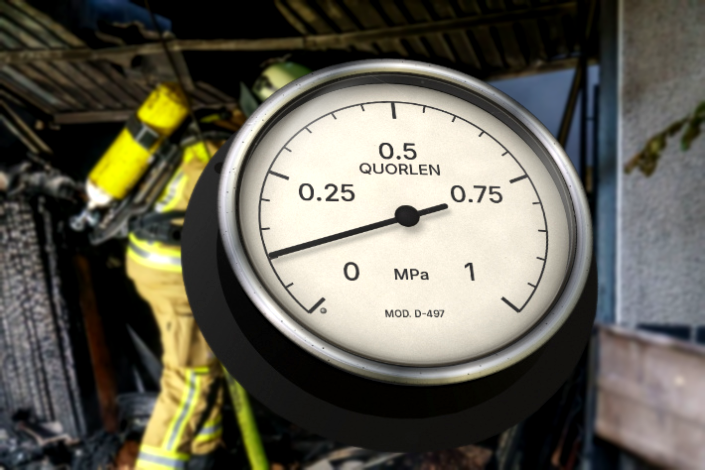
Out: 0.1
